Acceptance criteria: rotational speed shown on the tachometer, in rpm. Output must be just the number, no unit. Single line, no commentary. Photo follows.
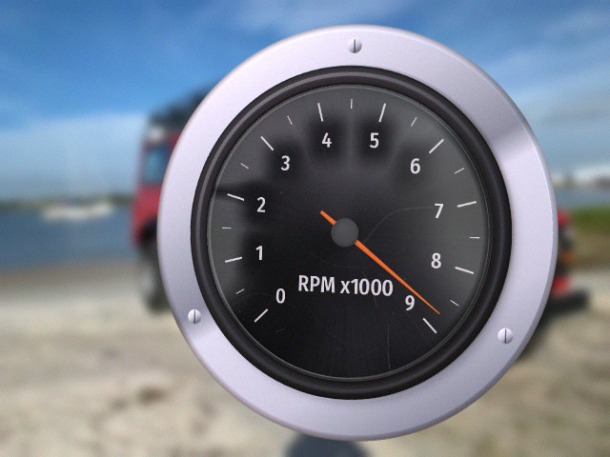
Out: 8750
